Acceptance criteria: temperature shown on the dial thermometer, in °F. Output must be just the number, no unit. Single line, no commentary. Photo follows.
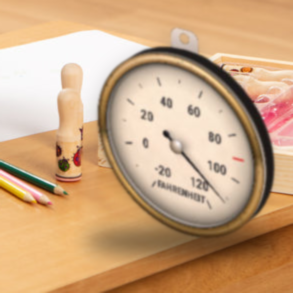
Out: 110
